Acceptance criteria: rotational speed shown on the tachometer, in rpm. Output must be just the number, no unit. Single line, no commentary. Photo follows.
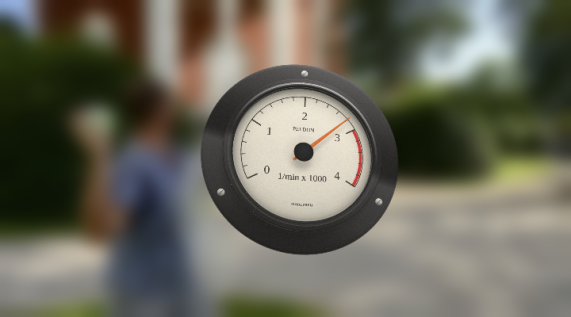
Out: 2800
